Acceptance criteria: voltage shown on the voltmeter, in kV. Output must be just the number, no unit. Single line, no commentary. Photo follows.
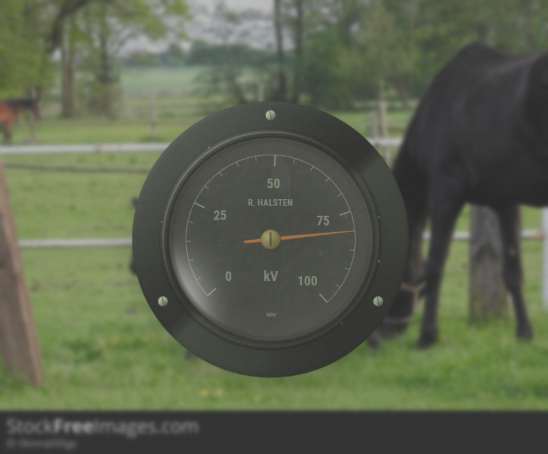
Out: 80
